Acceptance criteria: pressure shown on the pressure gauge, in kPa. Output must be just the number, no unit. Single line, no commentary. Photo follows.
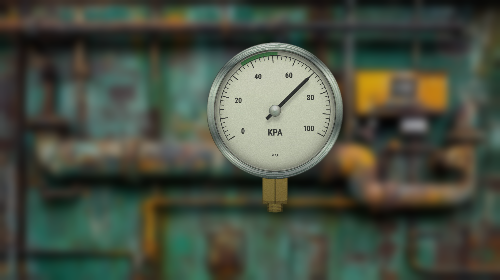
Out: 70
